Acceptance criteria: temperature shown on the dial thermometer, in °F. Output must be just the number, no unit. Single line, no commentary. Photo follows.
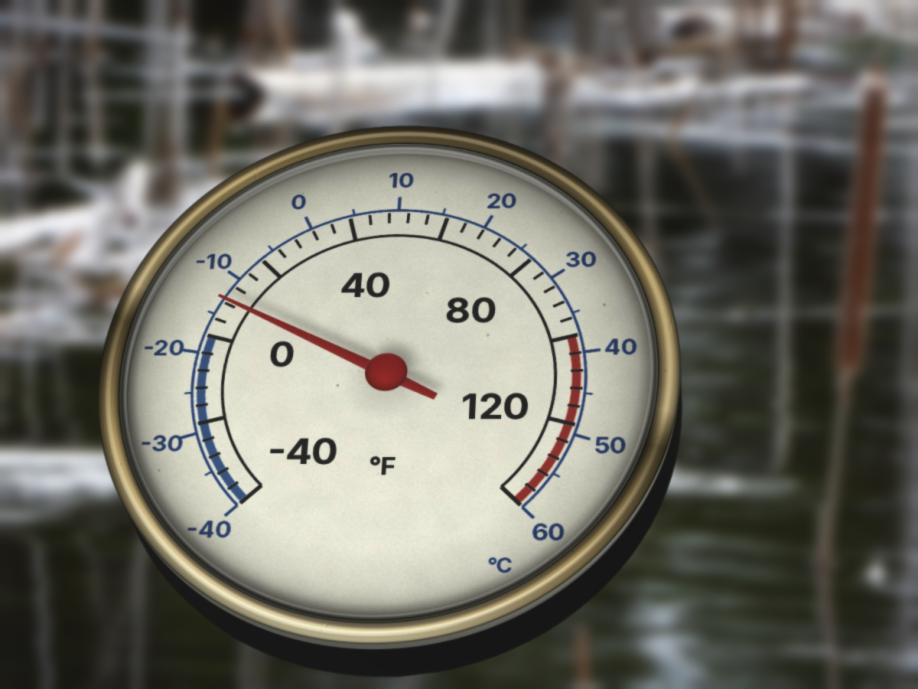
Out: 8
